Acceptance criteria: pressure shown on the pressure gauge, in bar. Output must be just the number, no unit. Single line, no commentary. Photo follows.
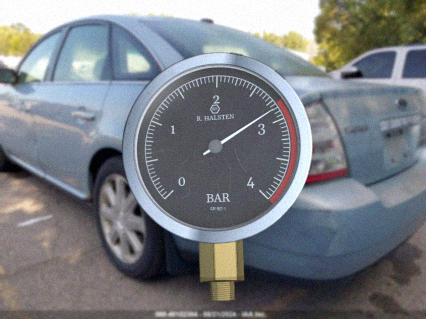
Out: 2.85
